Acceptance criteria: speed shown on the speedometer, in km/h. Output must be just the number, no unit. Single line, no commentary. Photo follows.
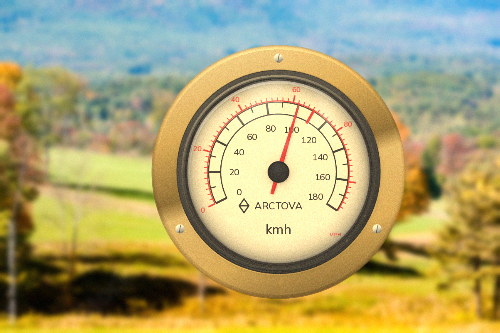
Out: 100
